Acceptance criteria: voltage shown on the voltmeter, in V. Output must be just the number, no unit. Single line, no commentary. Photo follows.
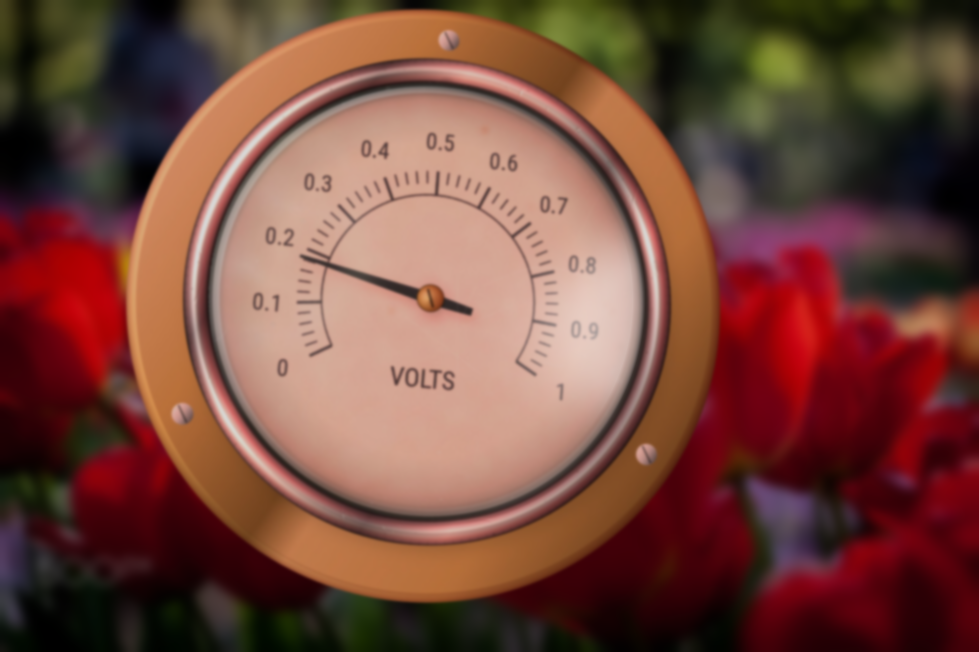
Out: 0.18
